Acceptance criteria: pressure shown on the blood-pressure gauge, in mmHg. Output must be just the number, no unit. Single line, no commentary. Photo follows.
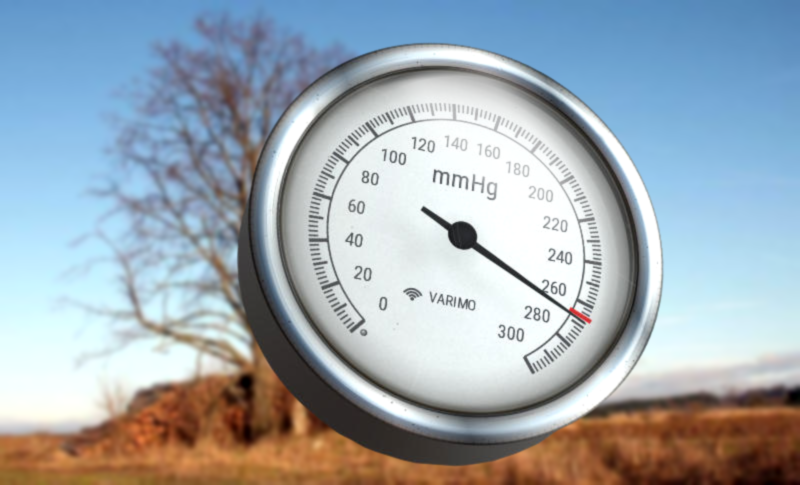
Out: 270
